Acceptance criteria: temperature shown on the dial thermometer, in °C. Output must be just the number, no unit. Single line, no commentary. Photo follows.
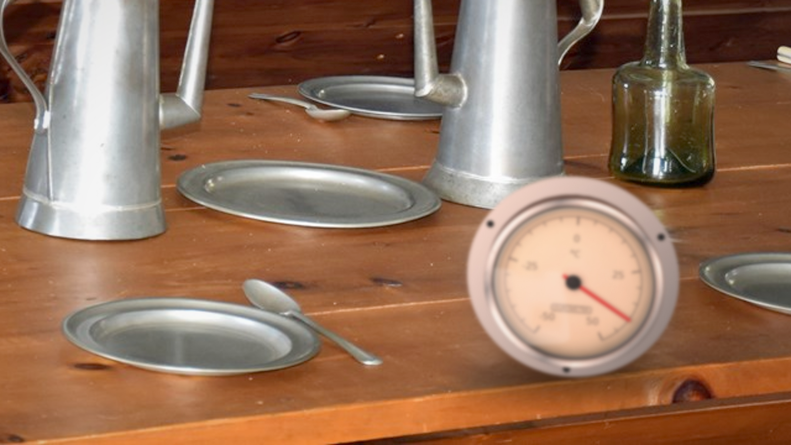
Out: 40
